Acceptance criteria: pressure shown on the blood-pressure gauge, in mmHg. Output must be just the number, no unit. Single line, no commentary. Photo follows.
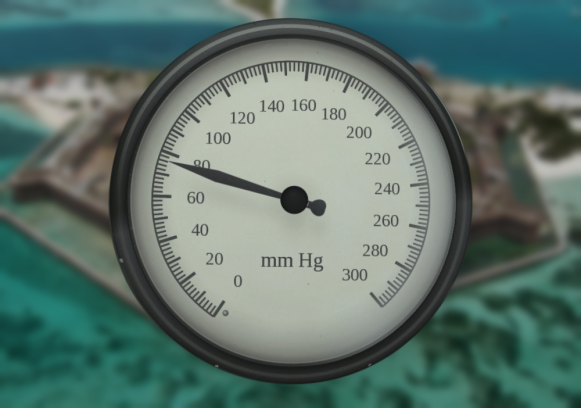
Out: 76
